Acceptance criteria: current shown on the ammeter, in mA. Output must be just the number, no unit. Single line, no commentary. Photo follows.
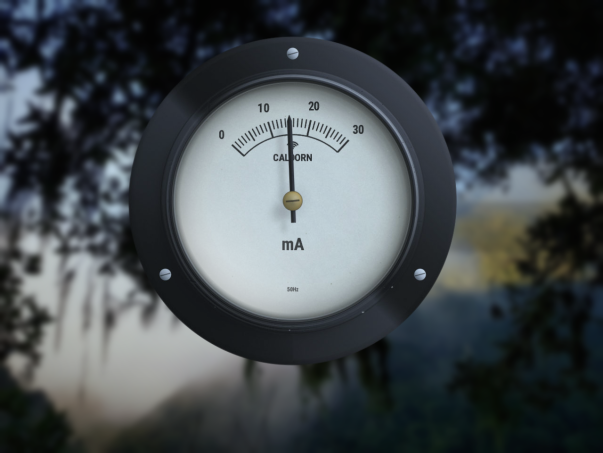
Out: 15
